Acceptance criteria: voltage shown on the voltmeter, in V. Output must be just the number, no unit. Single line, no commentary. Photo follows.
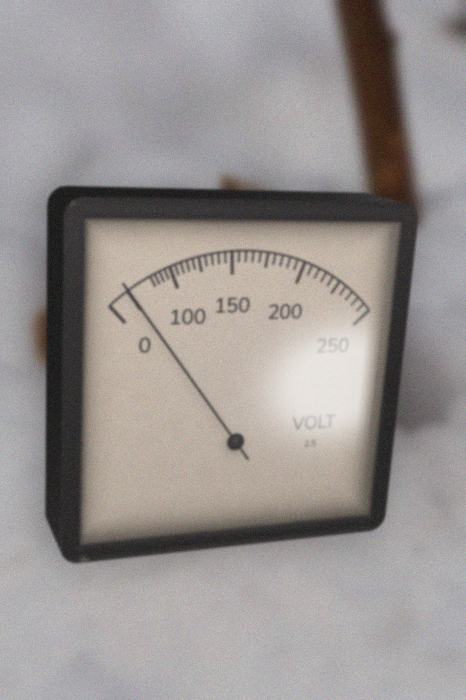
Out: 50
